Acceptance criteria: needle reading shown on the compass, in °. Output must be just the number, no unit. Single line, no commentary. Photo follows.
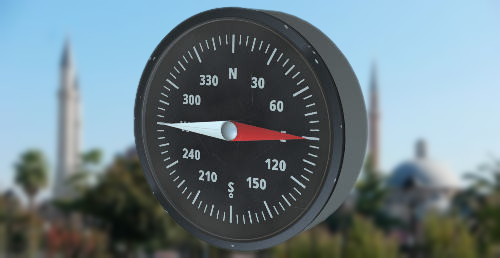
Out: 90
